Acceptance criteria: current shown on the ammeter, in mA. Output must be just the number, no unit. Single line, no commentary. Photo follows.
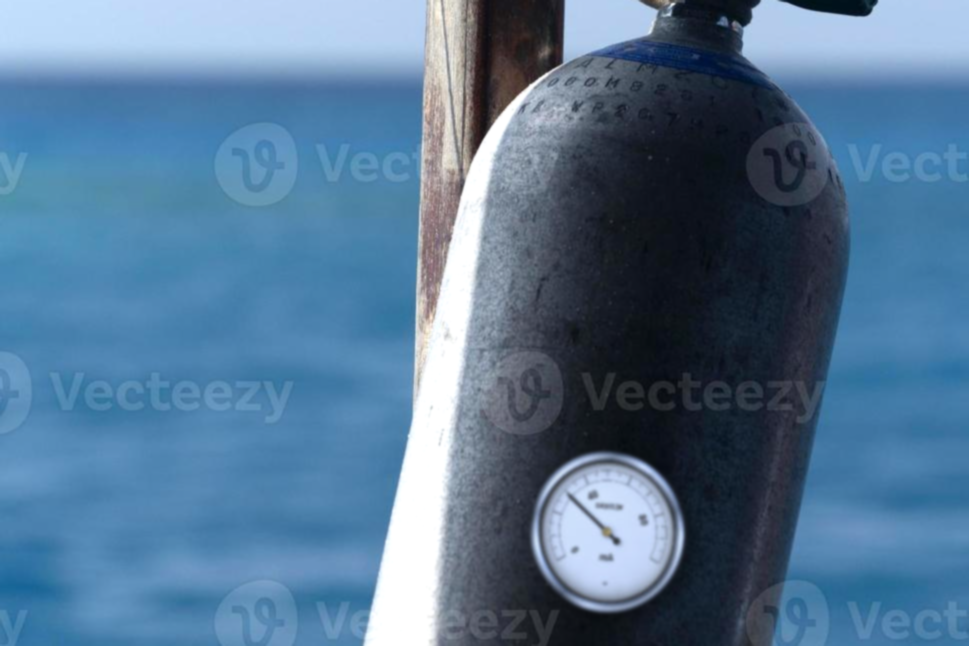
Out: 30
